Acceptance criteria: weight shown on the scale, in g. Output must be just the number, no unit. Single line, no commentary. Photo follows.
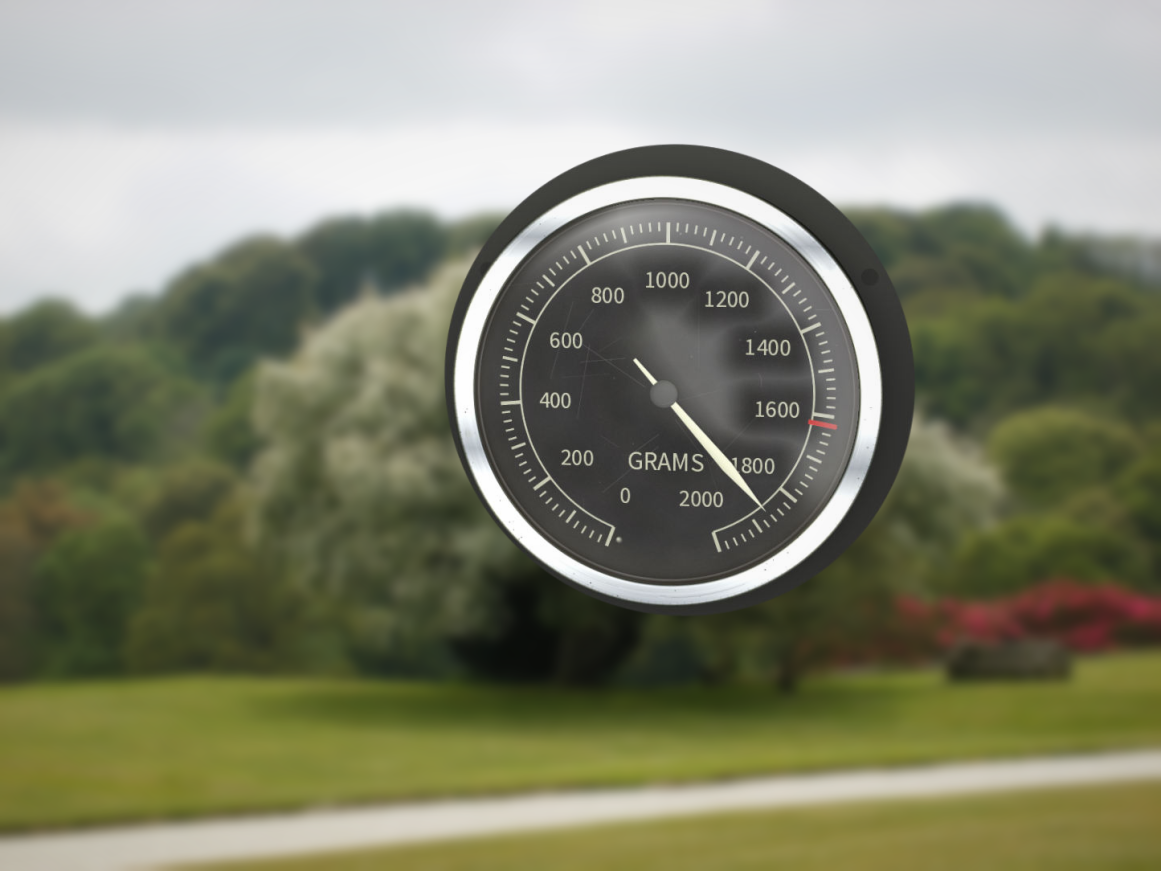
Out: 1860
